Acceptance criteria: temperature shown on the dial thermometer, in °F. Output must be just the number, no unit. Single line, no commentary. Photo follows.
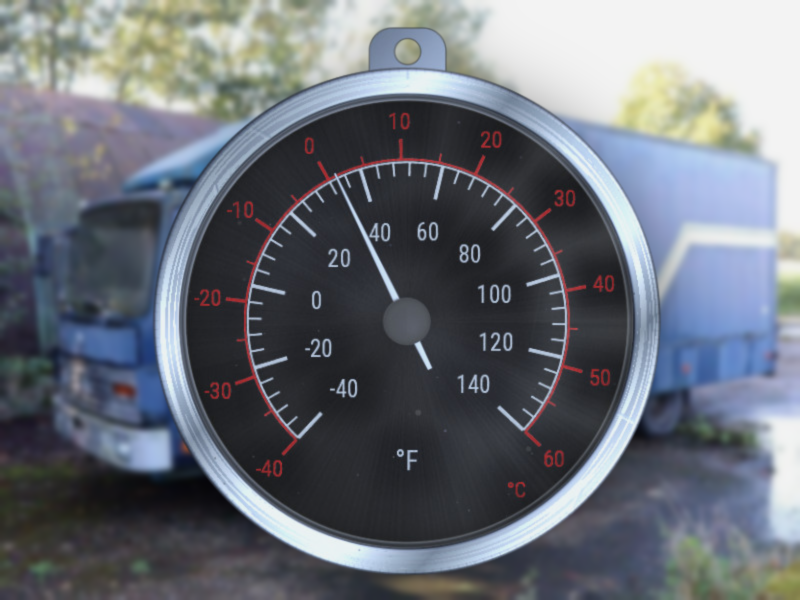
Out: 34
